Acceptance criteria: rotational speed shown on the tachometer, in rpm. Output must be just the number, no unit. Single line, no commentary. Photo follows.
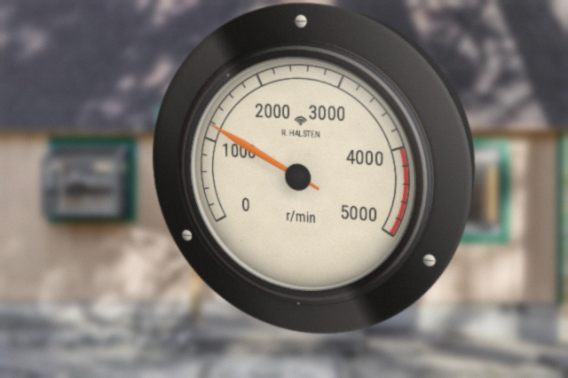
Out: 1200
